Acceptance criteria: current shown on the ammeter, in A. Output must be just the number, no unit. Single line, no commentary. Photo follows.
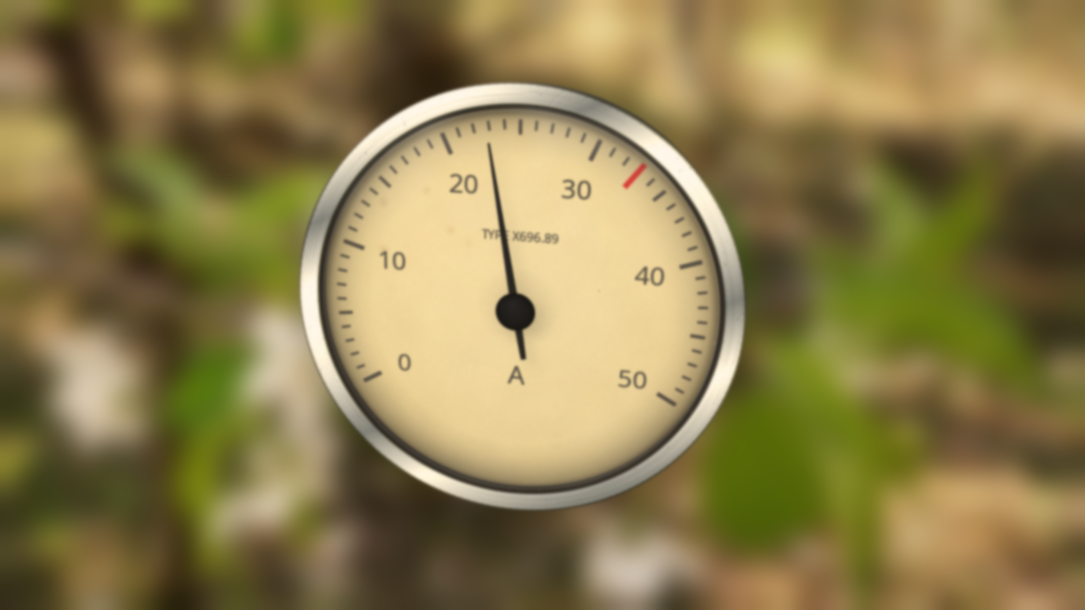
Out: 23
